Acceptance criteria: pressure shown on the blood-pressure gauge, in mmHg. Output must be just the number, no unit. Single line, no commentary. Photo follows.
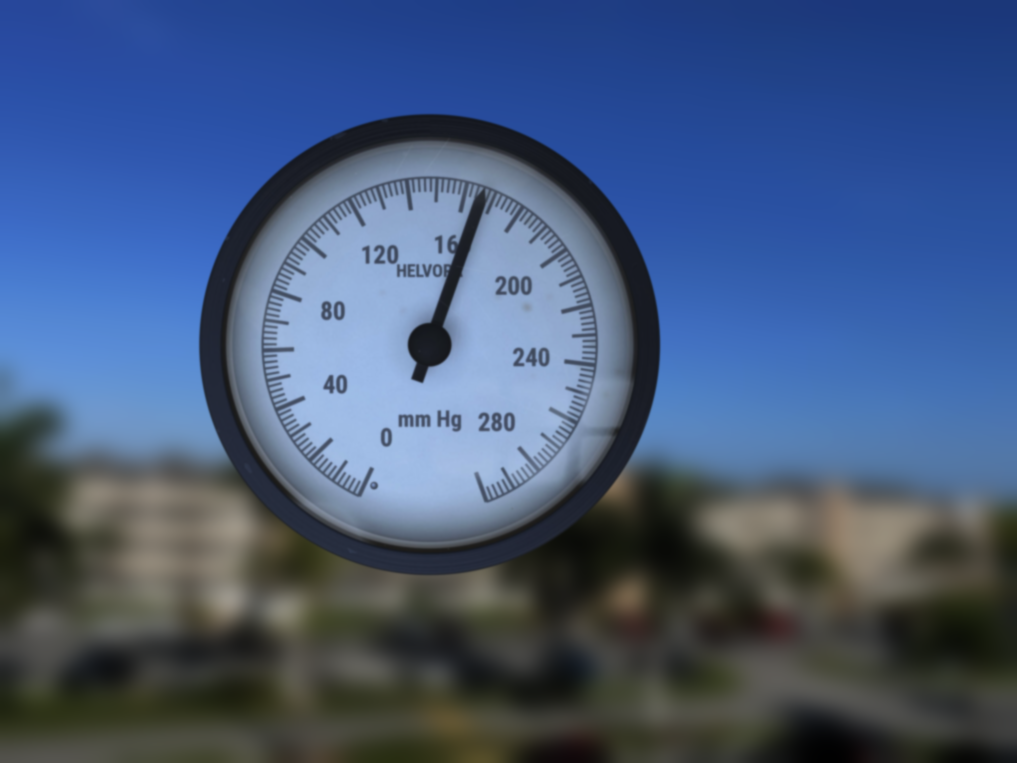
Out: 166
